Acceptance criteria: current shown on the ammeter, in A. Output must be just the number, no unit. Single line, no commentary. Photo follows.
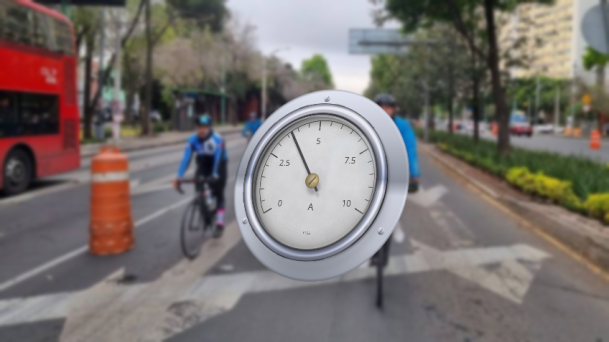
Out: 3.75
